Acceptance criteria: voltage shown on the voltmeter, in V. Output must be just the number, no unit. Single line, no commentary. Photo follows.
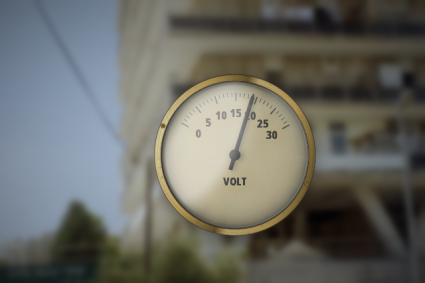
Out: 19
